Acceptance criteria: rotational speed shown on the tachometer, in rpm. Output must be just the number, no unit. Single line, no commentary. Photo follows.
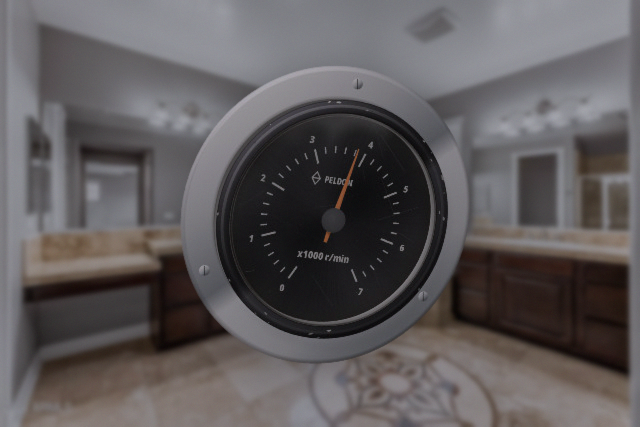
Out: 3800
